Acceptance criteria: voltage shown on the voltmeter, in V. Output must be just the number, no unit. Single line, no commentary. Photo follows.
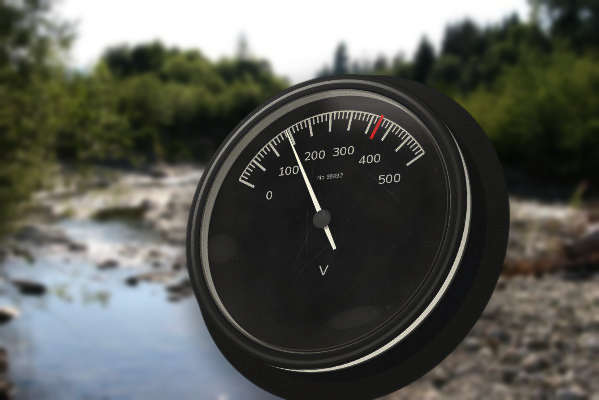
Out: 150
